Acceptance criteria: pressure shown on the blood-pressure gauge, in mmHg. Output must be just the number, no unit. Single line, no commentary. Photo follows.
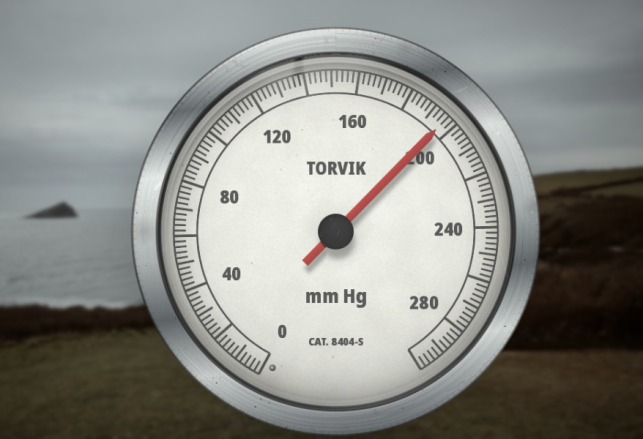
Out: 196
